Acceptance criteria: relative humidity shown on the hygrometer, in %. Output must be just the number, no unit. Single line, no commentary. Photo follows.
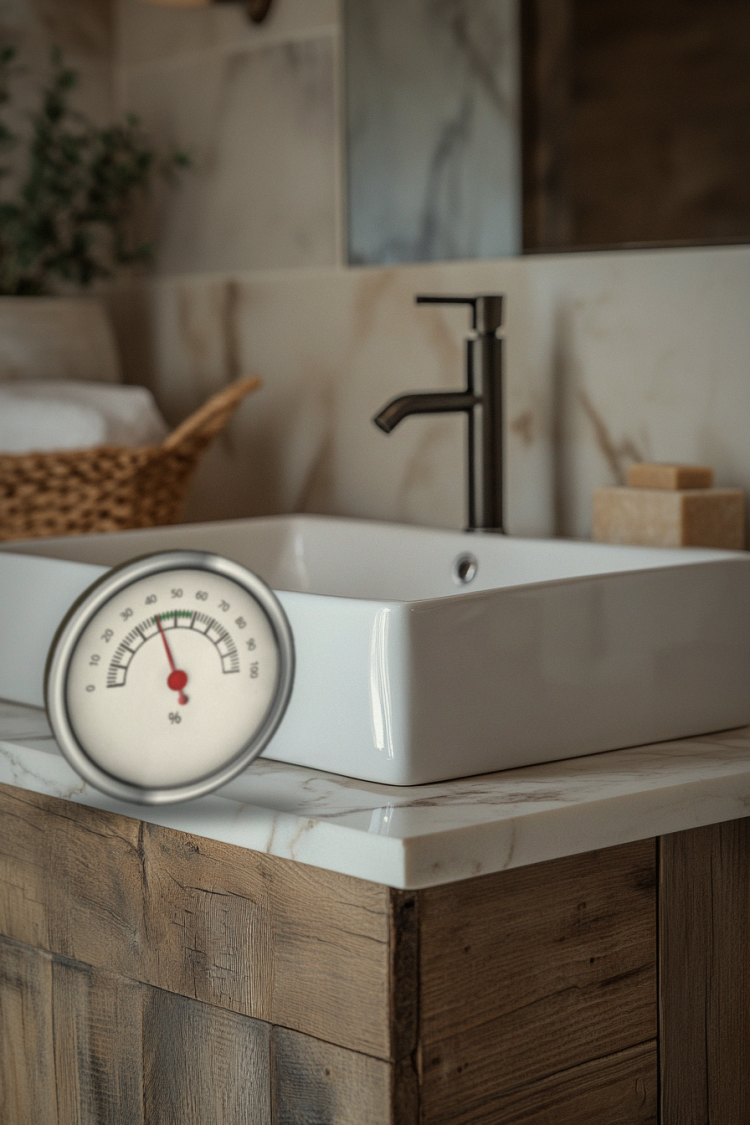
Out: 40
